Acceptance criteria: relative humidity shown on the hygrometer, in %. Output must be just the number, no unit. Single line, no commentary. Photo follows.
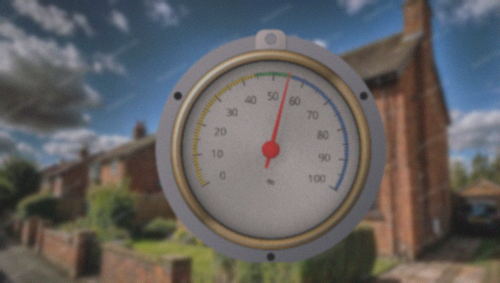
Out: 55
